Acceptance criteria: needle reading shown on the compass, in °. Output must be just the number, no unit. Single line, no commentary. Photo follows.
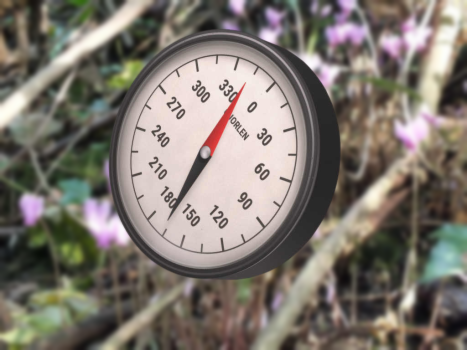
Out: 345
